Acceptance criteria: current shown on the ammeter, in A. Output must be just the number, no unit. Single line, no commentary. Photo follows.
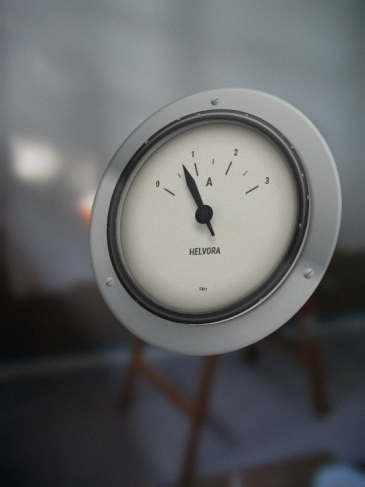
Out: 0.75
